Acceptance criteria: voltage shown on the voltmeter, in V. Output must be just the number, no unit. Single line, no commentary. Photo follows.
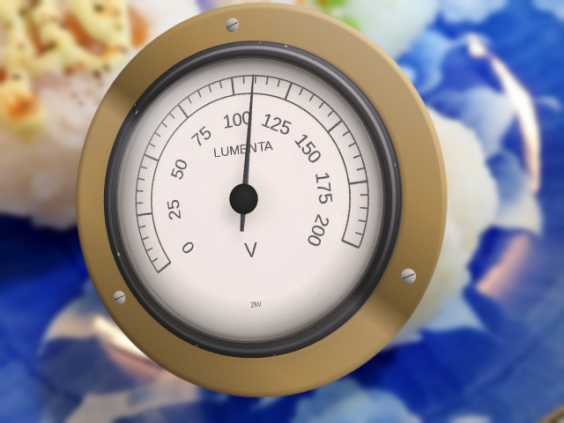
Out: 110
